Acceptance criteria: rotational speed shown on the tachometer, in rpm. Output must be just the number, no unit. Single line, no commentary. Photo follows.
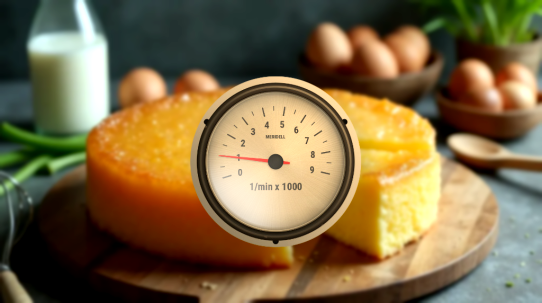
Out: 1000
